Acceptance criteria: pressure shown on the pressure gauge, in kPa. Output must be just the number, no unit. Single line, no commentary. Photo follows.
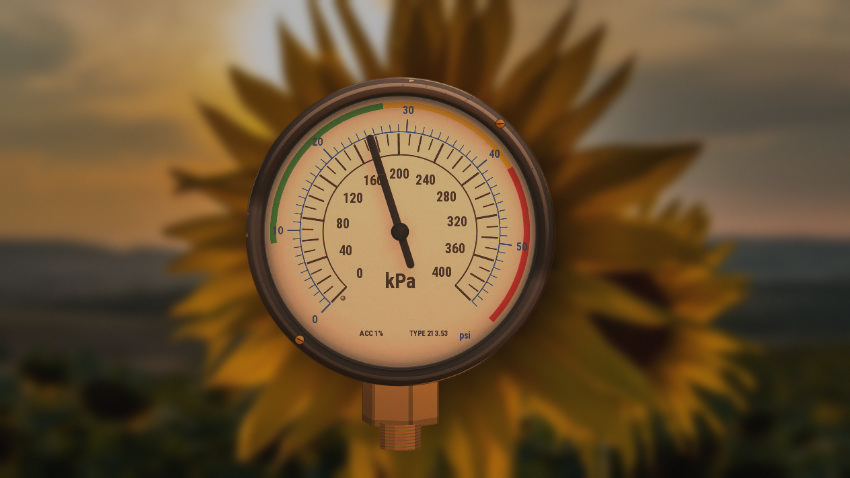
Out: 175
